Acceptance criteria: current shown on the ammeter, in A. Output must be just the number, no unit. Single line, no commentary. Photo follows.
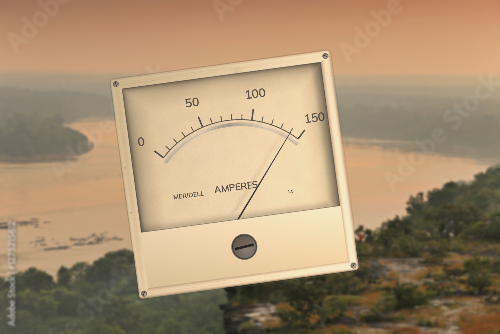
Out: 140
